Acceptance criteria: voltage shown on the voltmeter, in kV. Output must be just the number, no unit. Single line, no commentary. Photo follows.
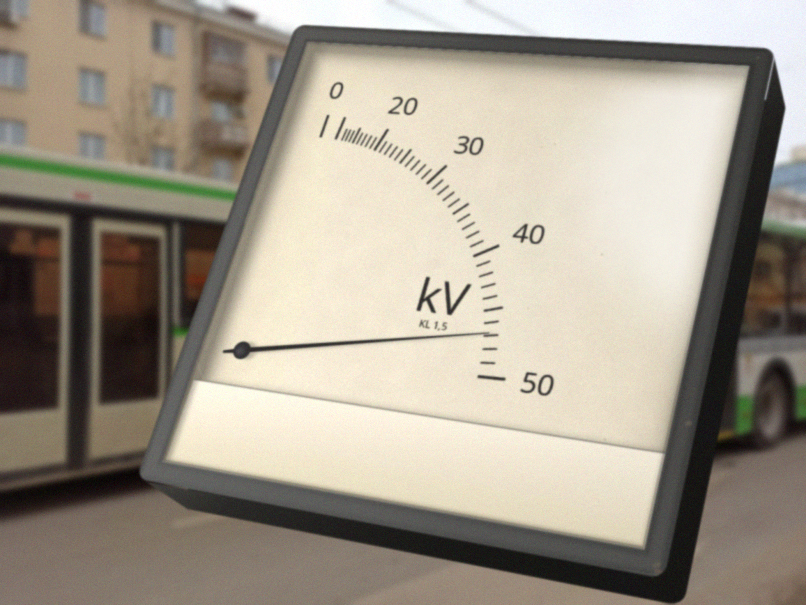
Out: 47
